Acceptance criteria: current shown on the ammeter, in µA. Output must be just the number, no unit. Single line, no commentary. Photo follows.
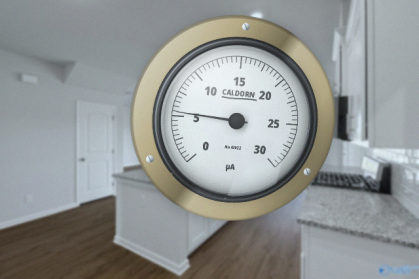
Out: 5.5
